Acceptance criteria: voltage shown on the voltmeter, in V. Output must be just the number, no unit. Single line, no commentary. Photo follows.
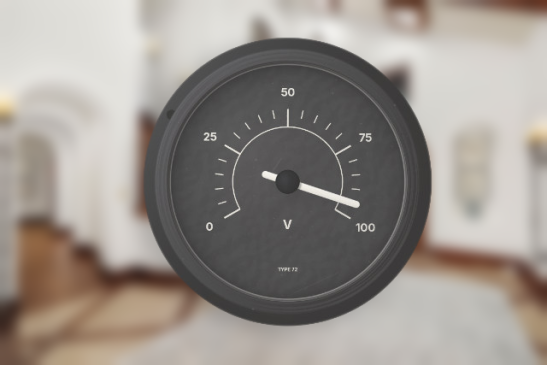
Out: 95
